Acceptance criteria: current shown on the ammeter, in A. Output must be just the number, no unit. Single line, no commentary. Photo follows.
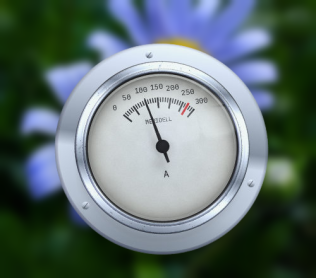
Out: 100
